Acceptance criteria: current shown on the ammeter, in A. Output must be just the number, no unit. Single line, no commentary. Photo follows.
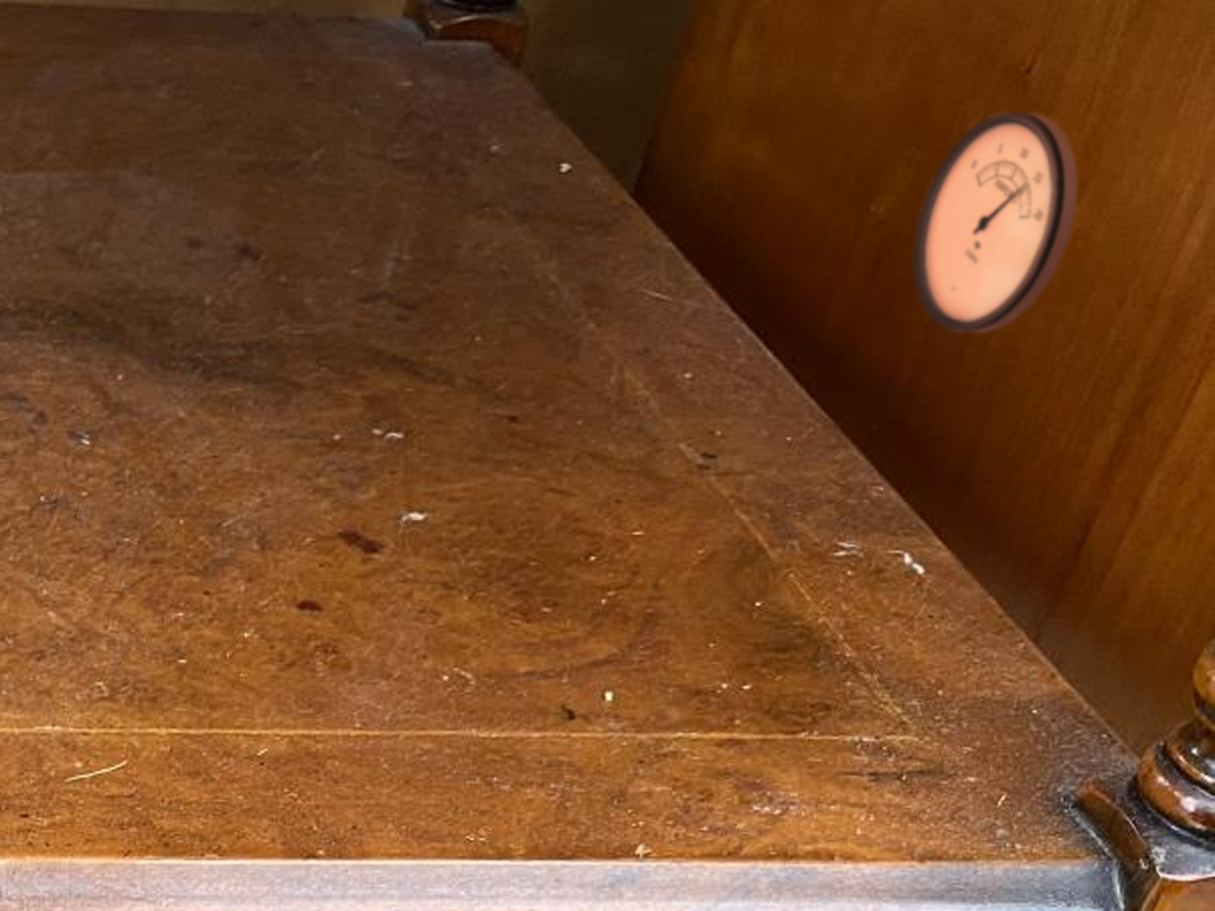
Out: 15
